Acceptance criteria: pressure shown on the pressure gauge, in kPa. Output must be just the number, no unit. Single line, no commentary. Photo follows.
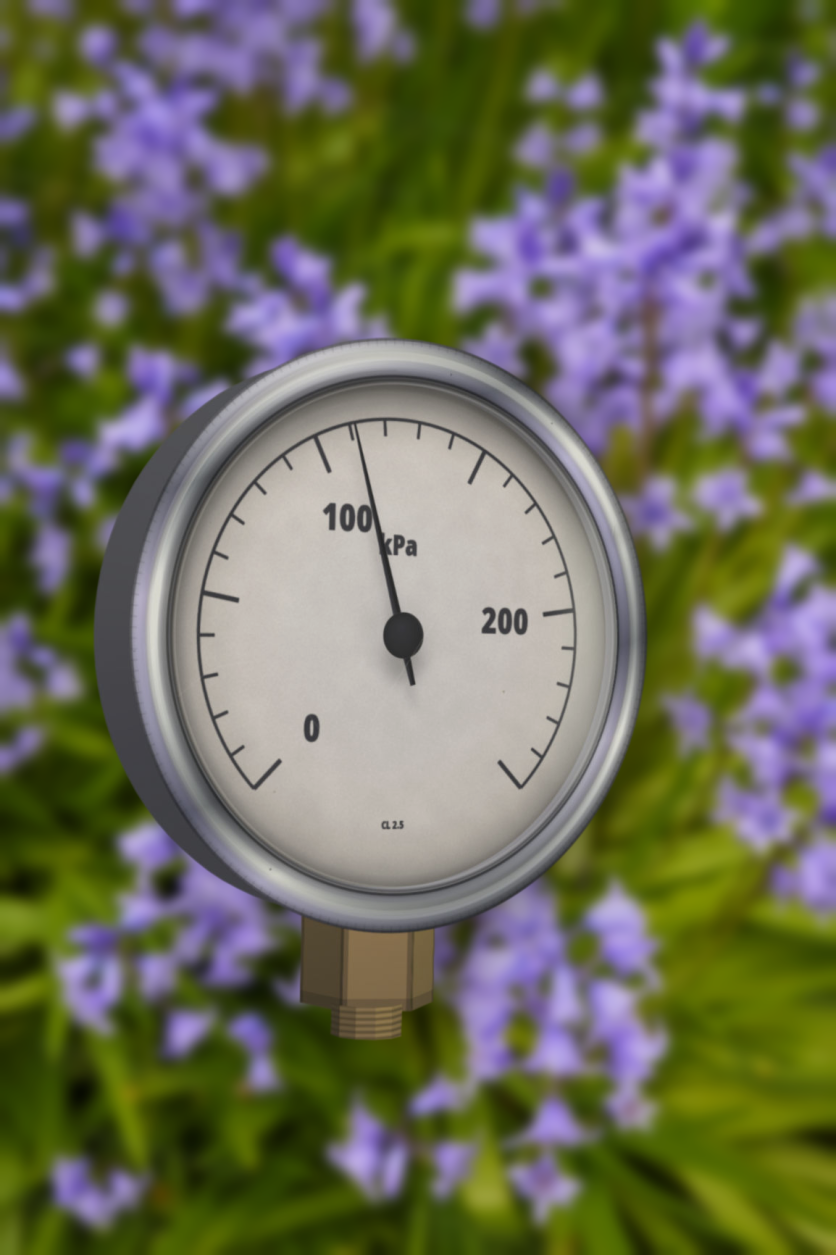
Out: 110
